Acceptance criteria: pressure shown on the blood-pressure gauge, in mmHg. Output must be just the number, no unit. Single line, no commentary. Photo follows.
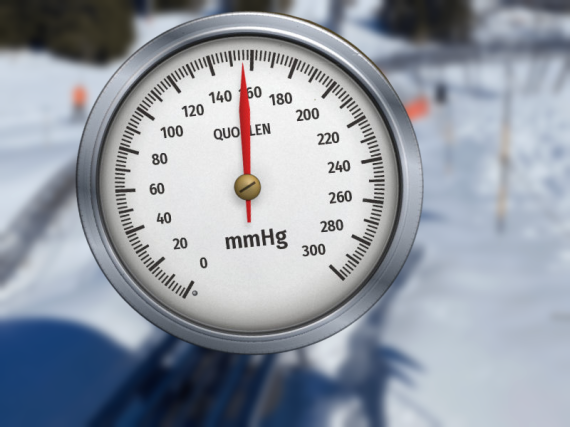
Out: 156
